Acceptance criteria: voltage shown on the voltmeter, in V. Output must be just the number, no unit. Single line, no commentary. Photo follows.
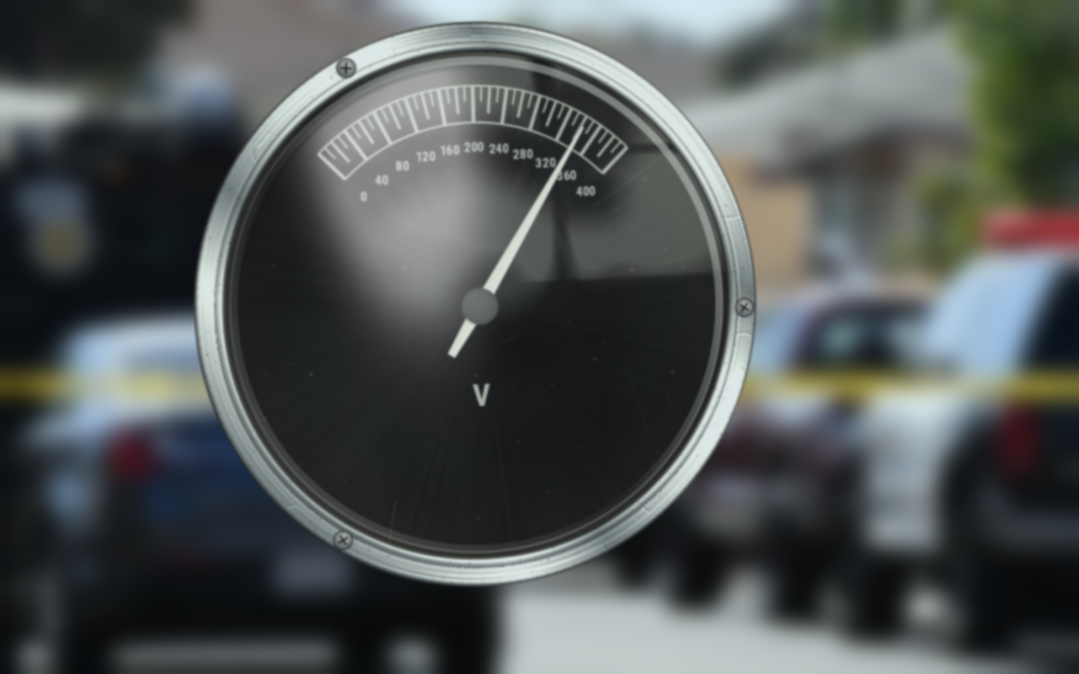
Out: 340
